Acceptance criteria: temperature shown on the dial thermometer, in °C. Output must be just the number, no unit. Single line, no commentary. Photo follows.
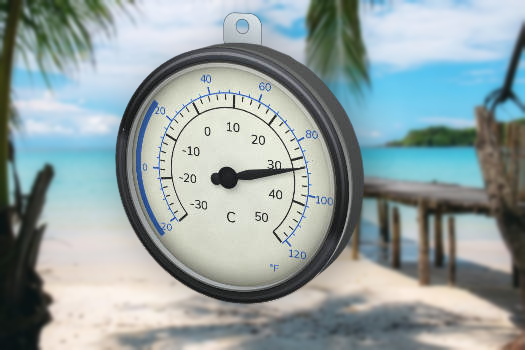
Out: 32
